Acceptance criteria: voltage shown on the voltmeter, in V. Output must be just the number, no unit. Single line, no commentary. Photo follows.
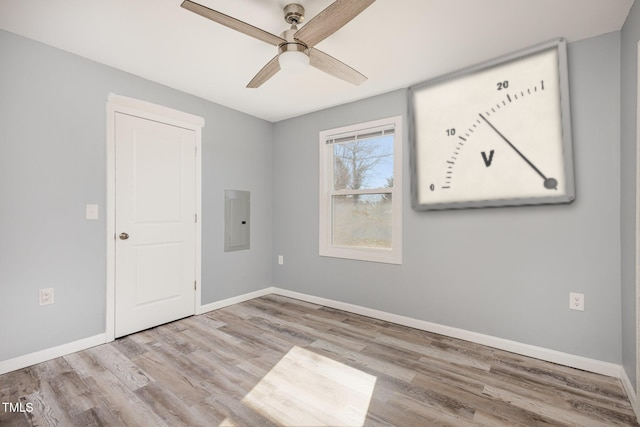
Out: 15
